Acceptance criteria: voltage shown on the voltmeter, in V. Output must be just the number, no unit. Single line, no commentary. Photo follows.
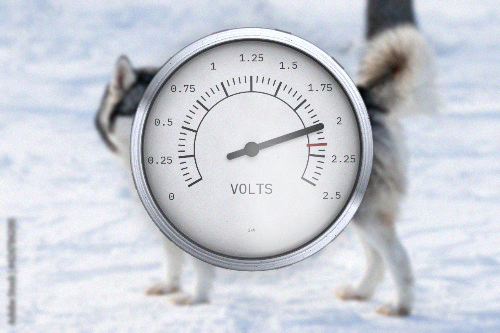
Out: 2
